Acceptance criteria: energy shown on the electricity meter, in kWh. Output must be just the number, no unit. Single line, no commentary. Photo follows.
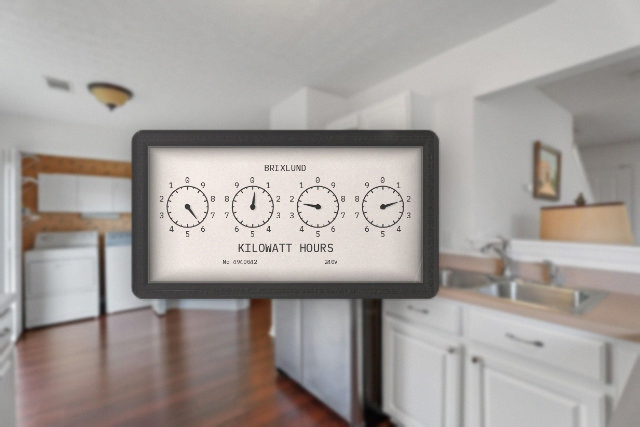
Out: 6022
